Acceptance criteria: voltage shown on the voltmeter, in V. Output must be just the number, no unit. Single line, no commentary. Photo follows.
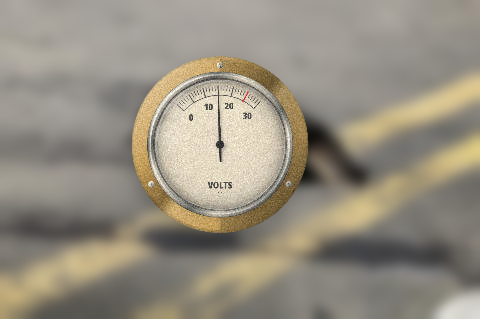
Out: 15
